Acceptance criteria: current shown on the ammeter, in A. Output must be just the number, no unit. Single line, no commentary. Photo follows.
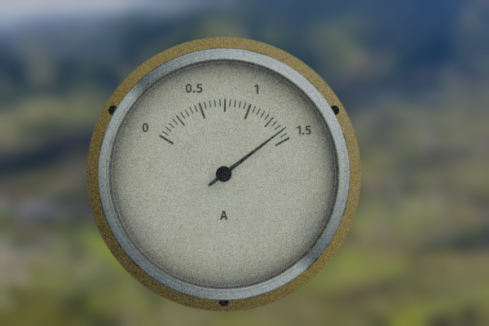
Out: 1.4
